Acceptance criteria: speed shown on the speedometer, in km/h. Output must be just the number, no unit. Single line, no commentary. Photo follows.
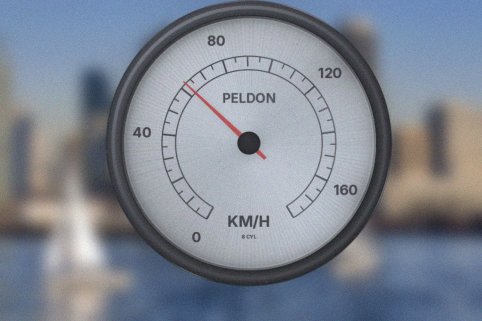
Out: 62.5
